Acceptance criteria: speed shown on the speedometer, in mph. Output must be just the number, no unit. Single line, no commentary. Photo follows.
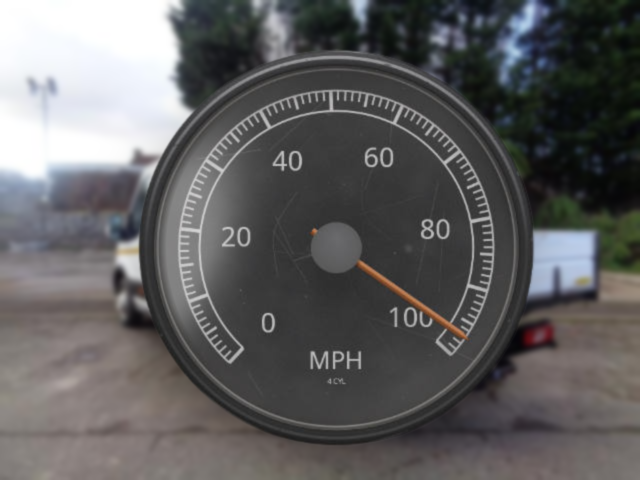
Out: 97
